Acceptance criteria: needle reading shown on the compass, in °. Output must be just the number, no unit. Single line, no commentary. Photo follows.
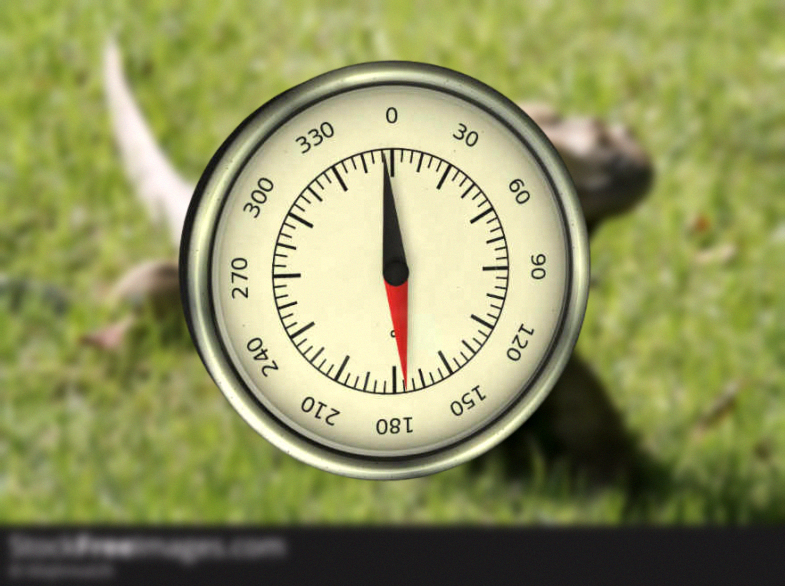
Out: 175
